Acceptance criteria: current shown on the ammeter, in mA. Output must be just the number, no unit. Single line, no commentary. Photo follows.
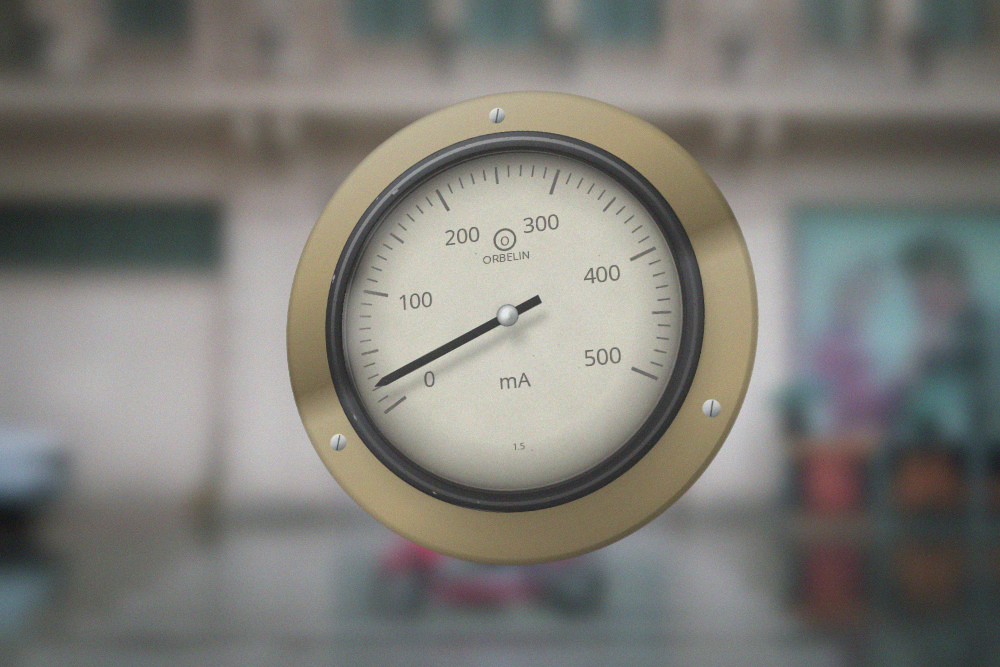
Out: 20
